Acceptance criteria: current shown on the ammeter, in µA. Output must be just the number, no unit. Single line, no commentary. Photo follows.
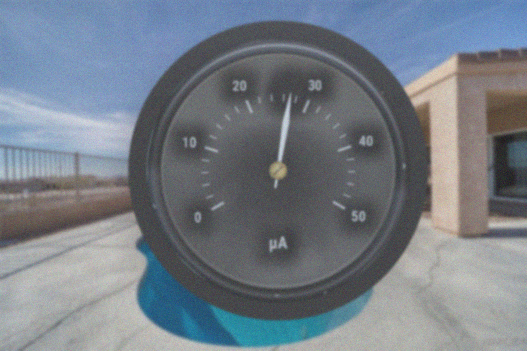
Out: 27
